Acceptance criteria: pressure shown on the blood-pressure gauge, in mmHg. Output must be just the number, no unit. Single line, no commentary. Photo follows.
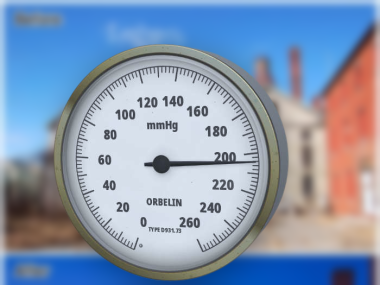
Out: 204
